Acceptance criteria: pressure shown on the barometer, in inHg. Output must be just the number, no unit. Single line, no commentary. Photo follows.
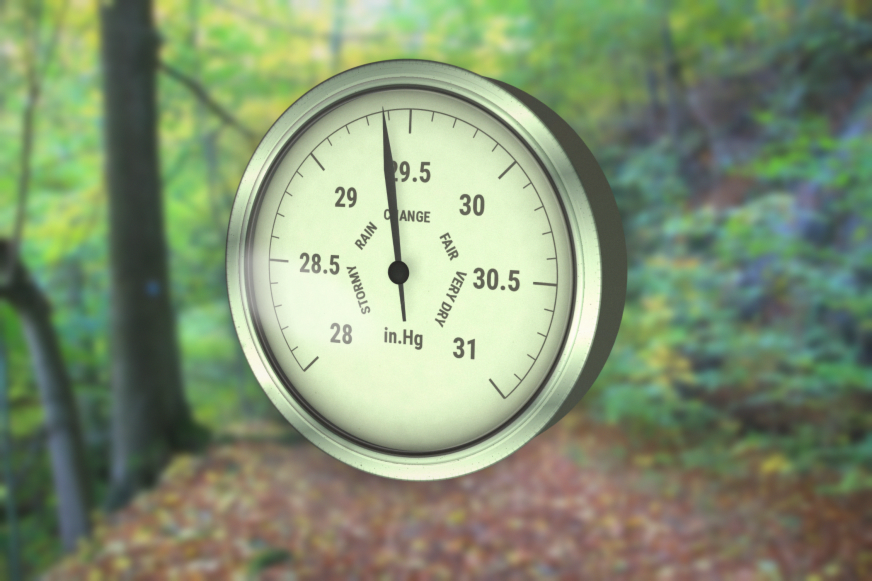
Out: 29.4
